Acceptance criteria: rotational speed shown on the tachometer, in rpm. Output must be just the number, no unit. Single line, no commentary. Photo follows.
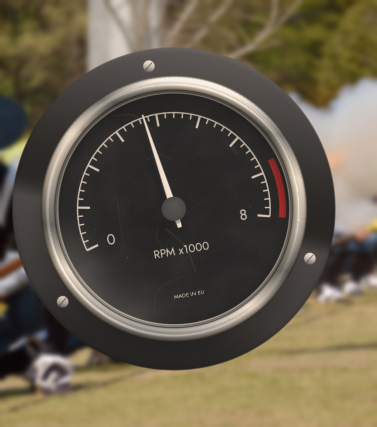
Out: 3700
